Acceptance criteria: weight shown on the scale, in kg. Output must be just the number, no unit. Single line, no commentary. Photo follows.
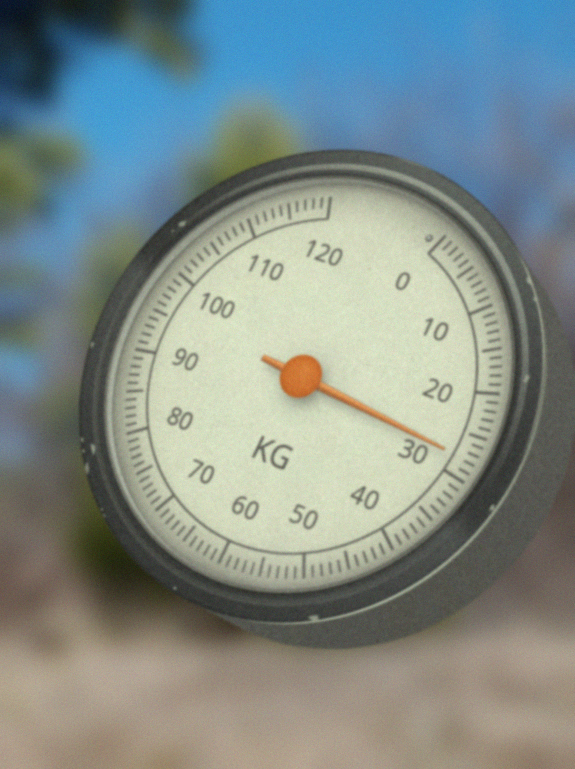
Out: 28
